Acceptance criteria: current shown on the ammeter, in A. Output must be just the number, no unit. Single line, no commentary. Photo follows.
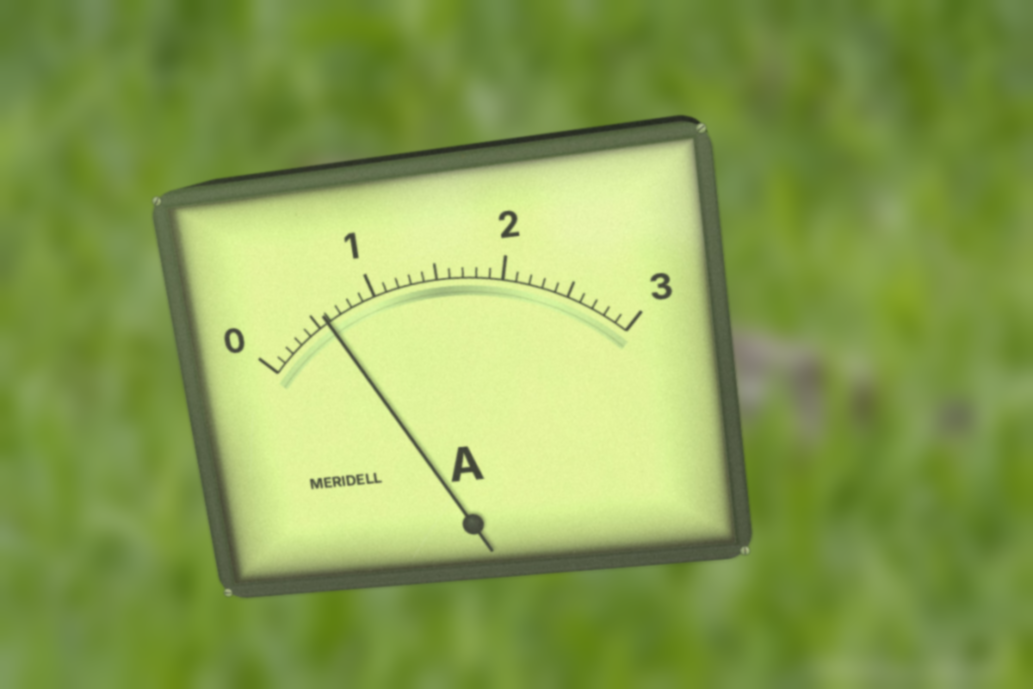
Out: 0.6
